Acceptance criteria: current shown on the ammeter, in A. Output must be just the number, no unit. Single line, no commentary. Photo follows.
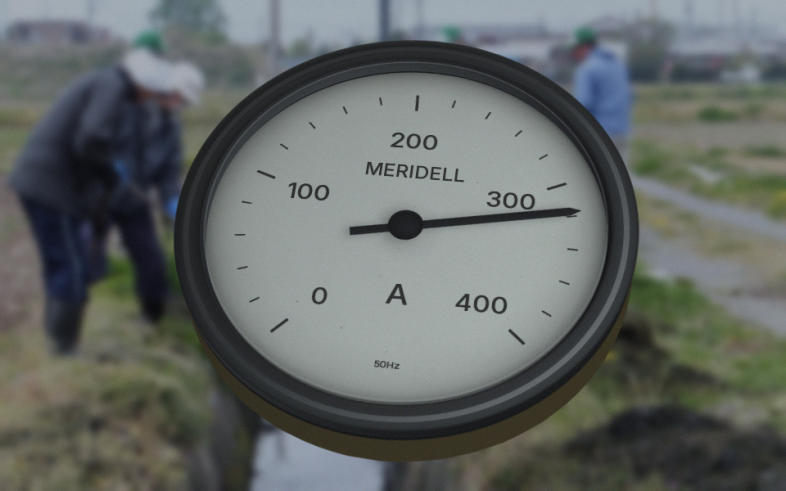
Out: 320
